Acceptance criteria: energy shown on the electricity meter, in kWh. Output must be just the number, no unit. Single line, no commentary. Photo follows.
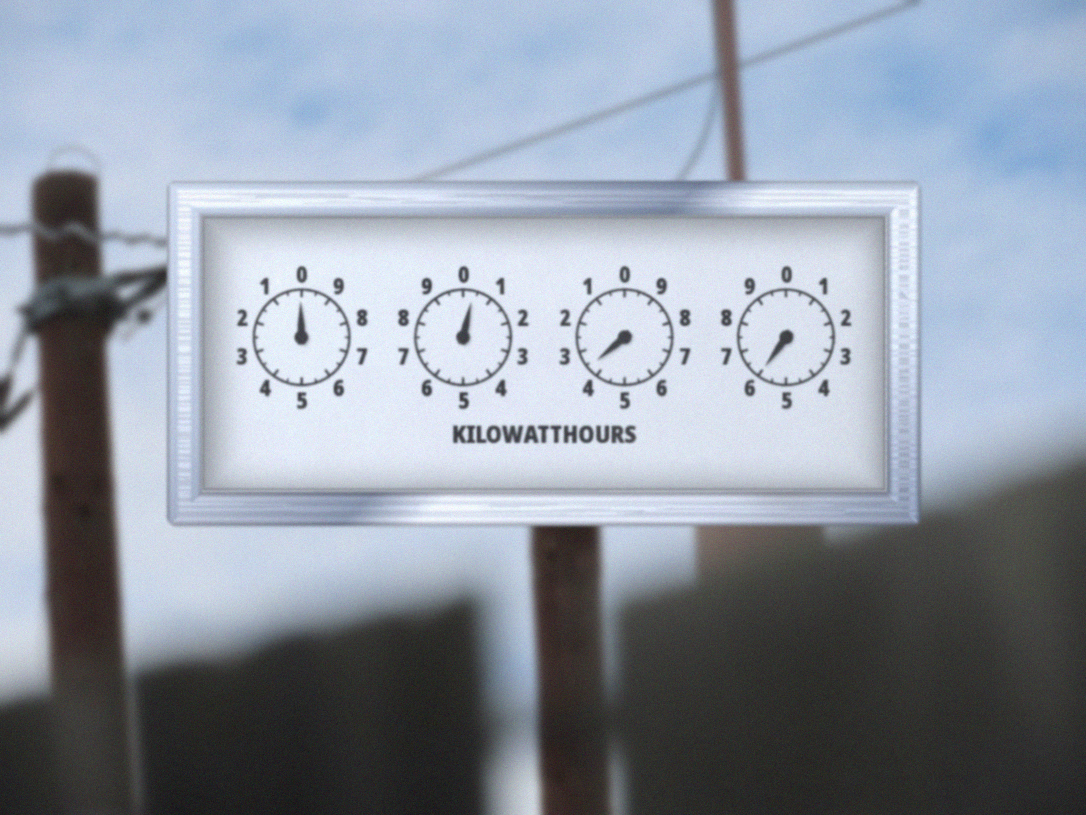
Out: 36
